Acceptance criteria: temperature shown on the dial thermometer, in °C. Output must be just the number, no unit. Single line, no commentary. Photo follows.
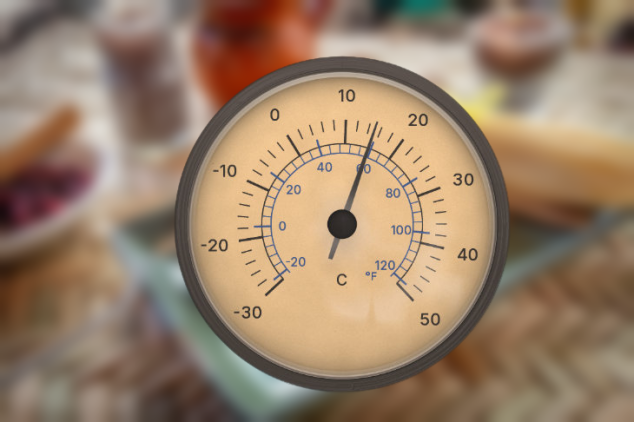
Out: 15
